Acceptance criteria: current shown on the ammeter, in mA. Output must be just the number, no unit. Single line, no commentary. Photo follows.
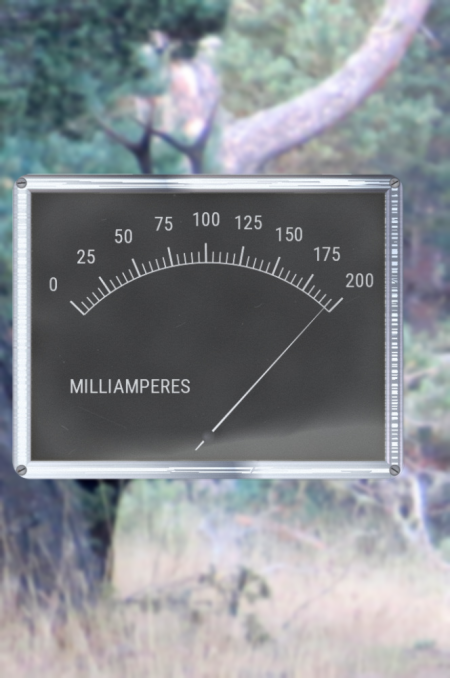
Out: 195
